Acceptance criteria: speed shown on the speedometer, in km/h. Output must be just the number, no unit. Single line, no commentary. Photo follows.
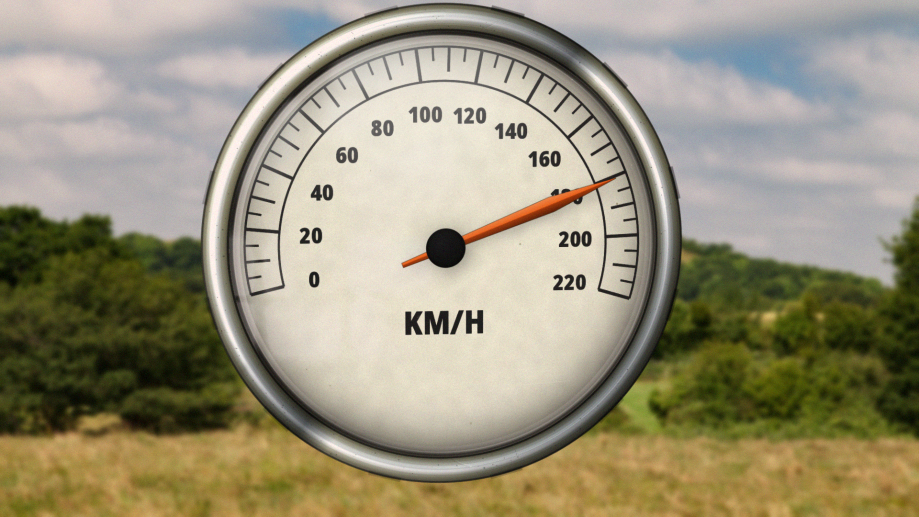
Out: 180
